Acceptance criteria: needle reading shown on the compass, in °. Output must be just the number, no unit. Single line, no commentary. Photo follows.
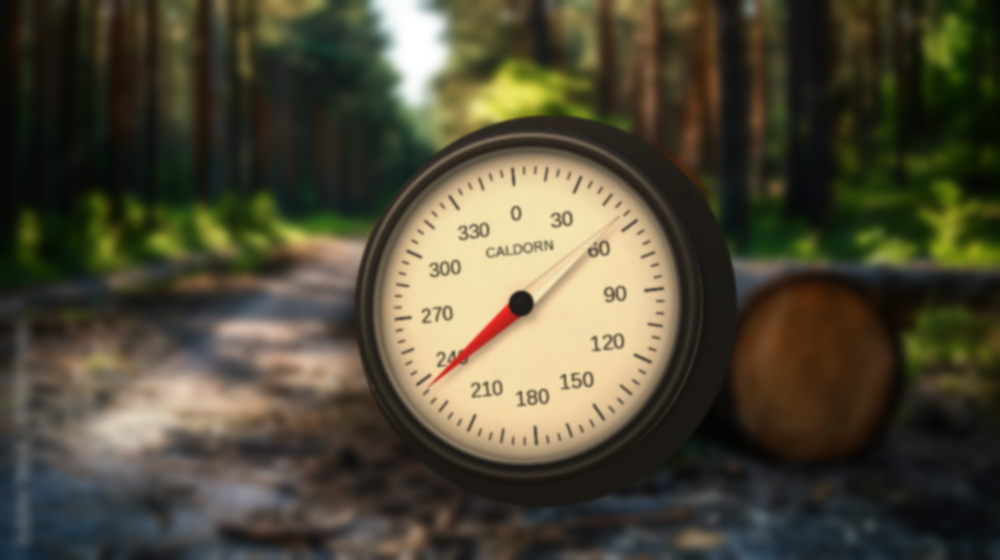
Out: 235
